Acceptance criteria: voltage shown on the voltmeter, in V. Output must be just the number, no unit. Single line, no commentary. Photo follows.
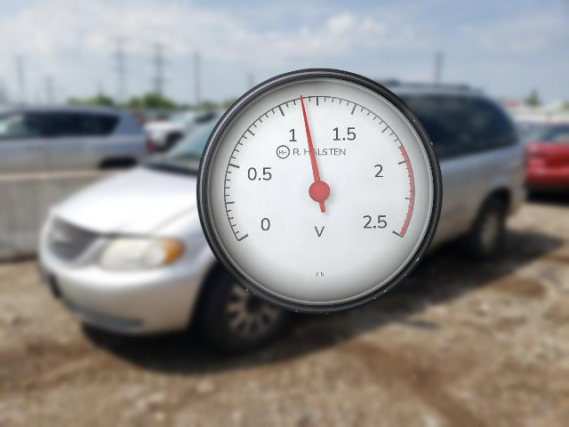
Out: 1.15
